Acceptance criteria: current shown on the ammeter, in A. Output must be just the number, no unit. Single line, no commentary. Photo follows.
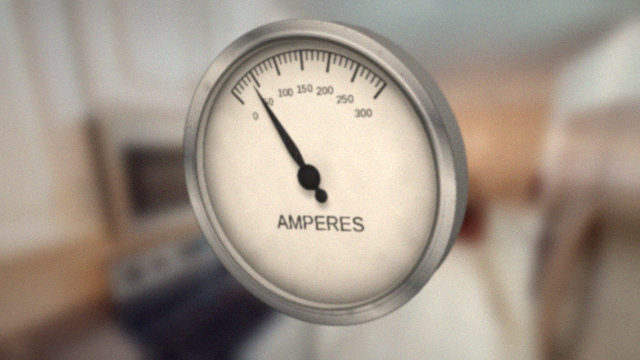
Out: 50
